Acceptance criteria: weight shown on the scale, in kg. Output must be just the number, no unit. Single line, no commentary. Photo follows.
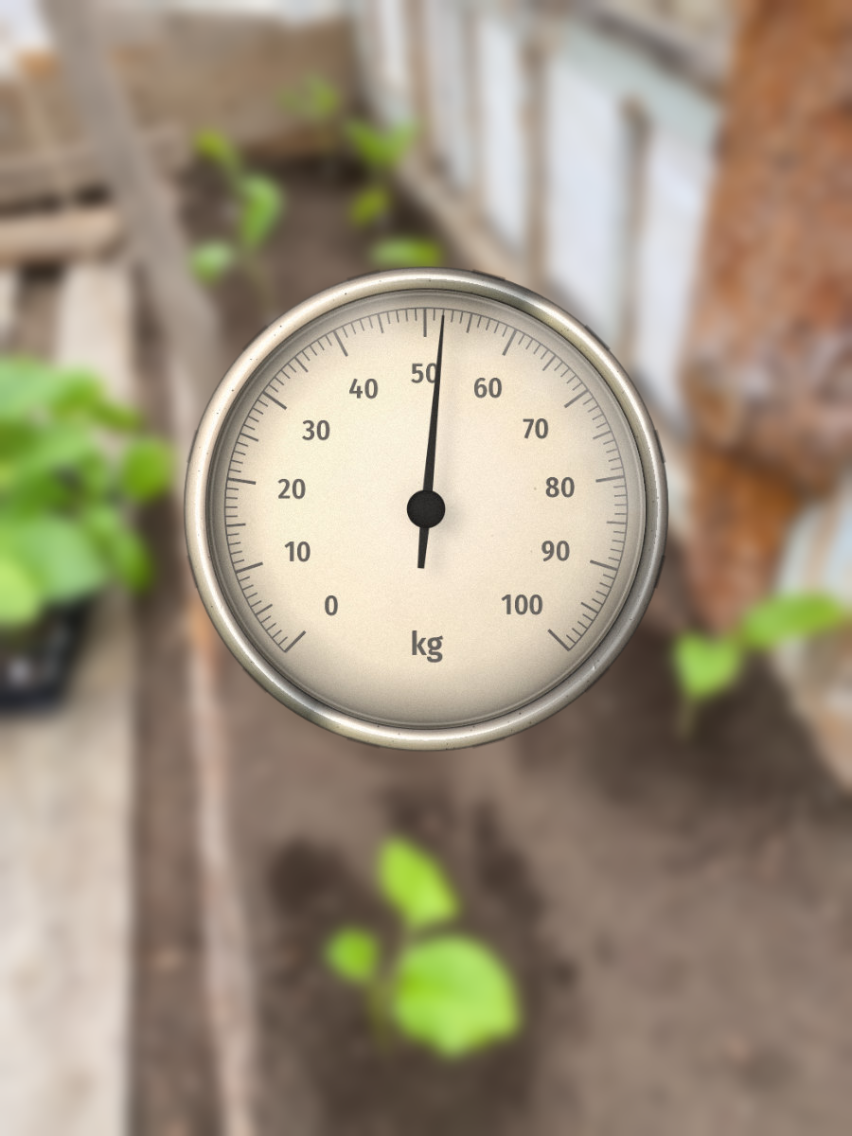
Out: 52
